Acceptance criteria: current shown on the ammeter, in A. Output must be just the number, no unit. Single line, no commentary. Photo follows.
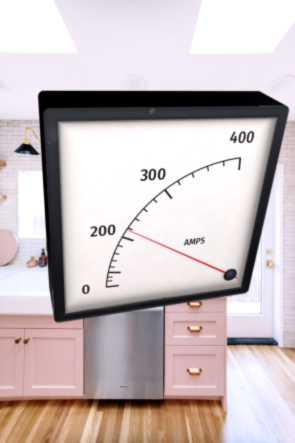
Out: 220
